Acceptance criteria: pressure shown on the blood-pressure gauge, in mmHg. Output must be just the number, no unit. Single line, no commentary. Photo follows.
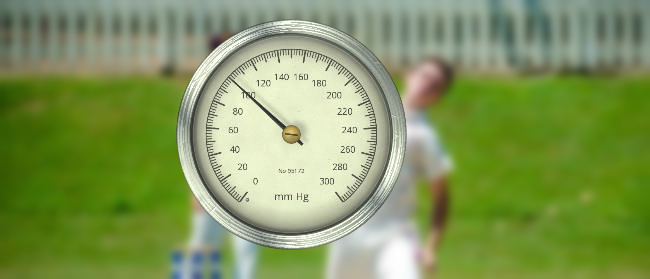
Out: 100
